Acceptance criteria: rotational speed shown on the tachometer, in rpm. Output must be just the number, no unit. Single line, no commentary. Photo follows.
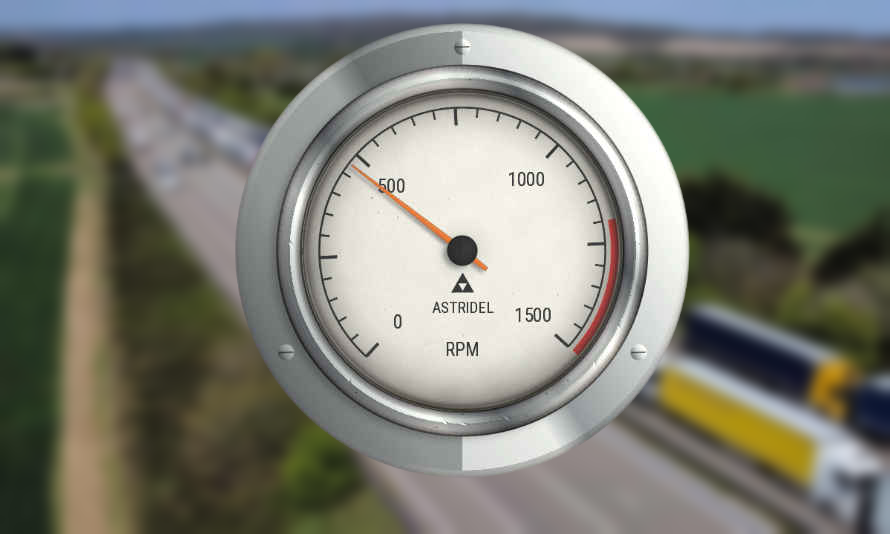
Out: 475
